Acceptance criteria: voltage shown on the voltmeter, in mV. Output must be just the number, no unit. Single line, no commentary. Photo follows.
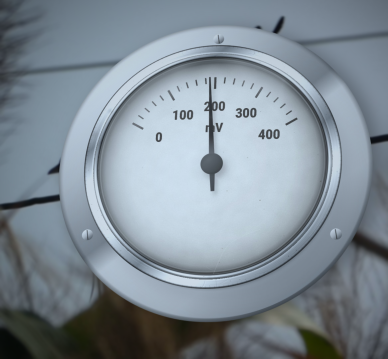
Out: 190
